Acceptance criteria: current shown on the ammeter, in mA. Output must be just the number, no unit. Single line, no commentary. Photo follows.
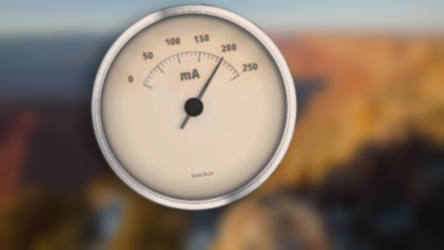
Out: 200
